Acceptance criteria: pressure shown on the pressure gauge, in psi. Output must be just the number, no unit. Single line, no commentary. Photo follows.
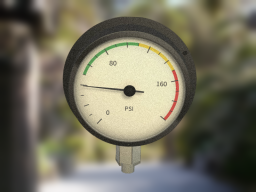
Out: 40
